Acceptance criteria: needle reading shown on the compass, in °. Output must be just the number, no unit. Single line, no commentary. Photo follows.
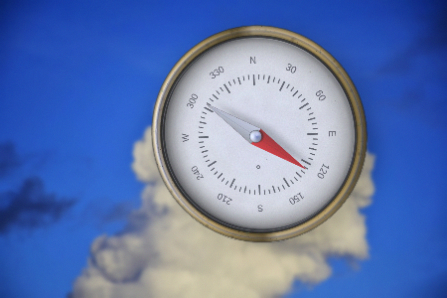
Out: 125
